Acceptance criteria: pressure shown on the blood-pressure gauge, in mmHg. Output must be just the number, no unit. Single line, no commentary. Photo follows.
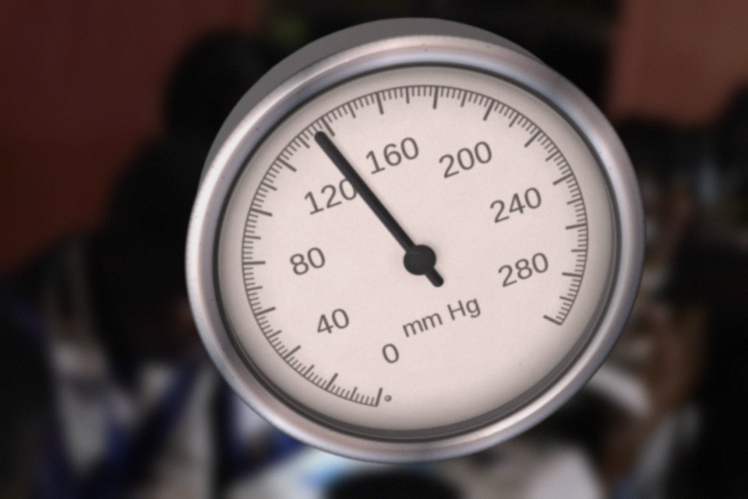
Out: 136
